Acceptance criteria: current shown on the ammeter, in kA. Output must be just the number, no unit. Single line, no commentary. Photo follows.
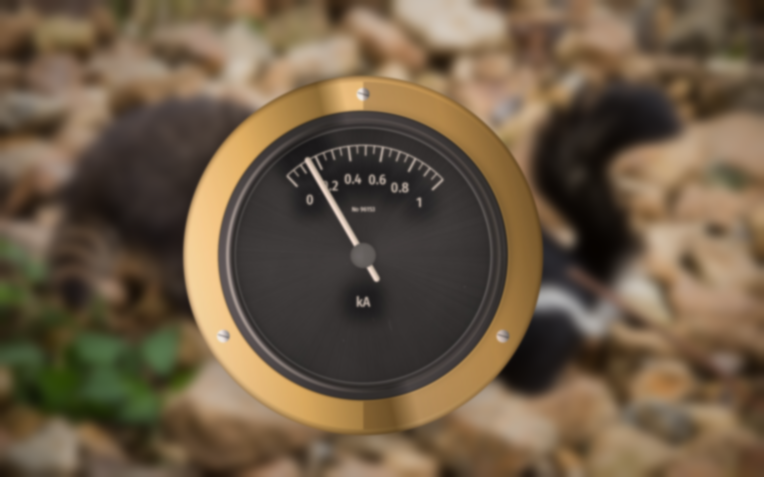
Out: 0.15
